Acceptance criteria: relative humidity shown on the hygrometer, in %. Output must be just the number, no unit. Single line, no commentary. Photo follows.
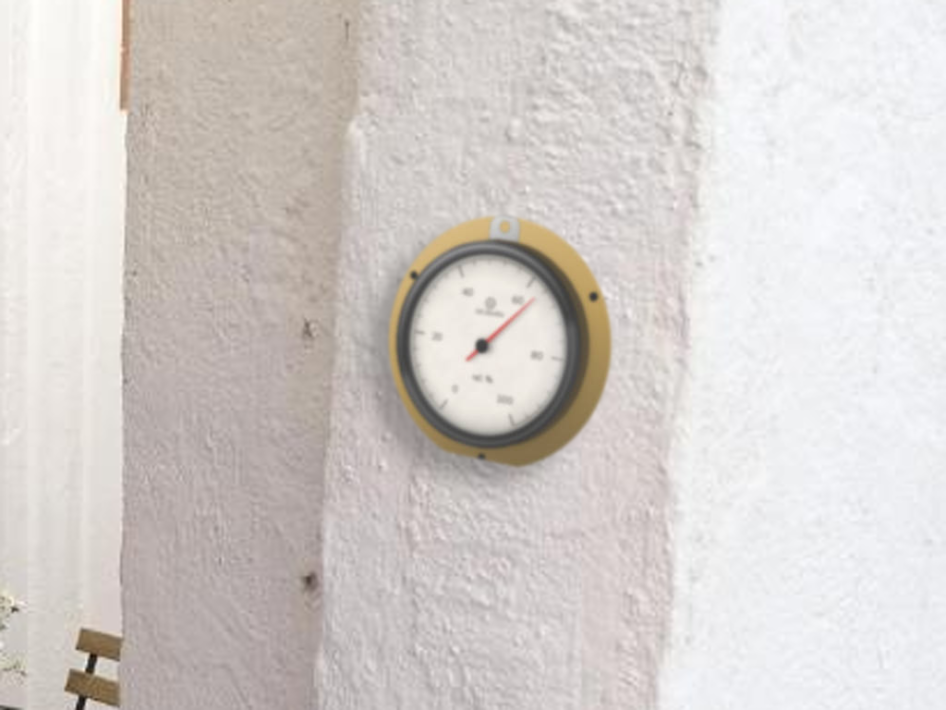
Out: 64
